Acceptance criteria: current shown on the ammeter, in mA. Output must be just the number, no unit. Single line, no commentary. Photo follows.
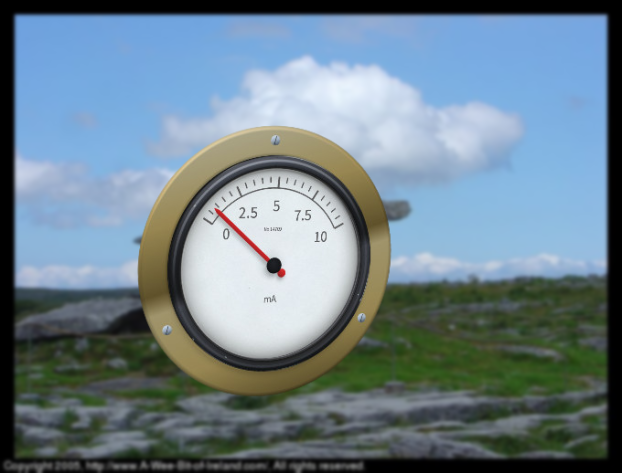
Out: 0.75
